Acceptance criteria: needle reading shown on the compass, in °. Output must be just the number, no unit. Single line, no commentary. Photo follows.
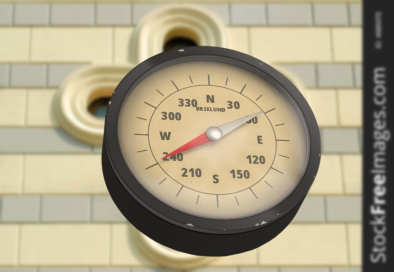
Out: 240
